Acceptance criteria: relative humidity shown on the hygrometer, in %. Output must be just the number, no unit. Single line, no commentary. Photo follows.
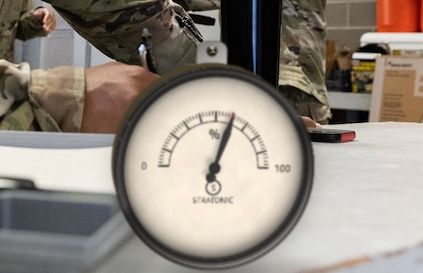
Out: 60
